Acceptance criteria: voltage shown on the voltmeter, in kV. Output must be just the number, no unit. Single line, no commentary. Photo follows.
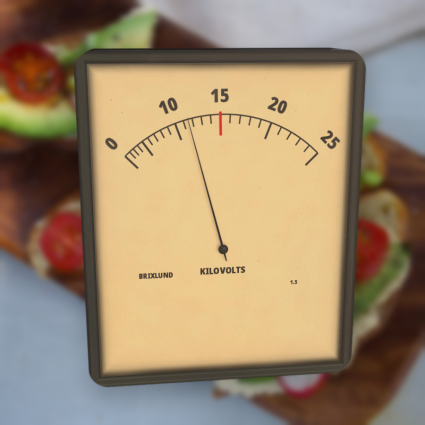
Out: 11.5
